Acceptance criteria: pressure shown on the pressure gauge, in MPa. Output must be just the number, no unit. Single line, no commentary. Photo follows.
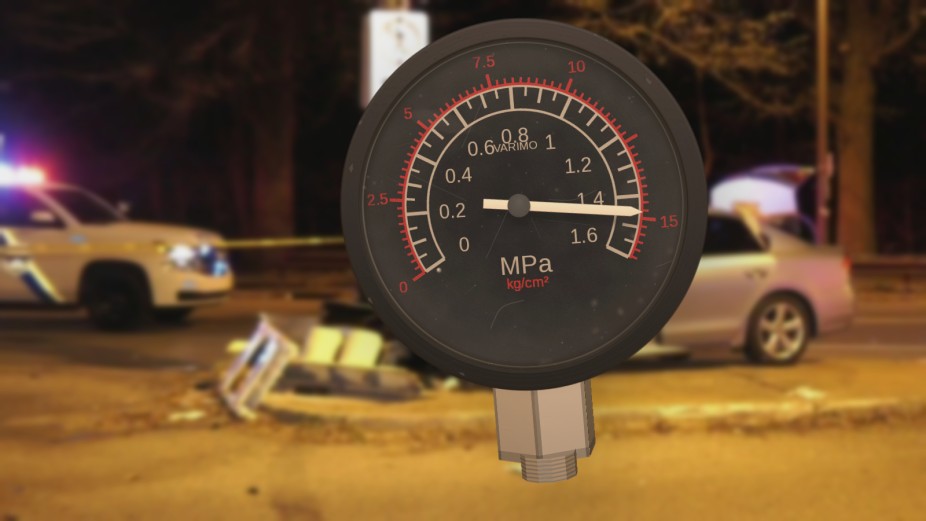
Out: 1.45
